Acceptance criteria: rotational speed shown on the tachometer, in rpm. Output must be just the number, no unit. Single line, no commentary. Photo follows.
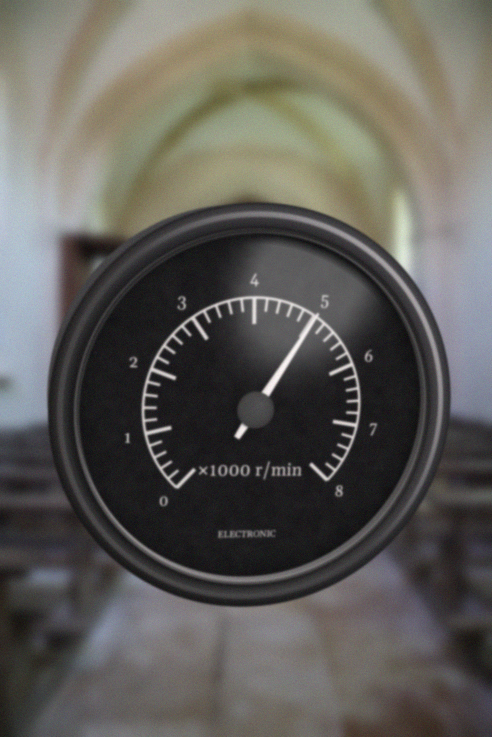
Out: 5000
